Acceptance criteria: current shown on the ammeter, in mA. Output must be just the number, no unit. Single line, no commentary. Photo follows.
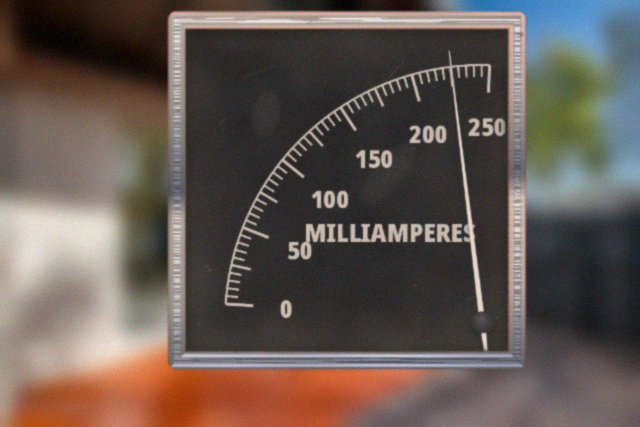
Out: 225
